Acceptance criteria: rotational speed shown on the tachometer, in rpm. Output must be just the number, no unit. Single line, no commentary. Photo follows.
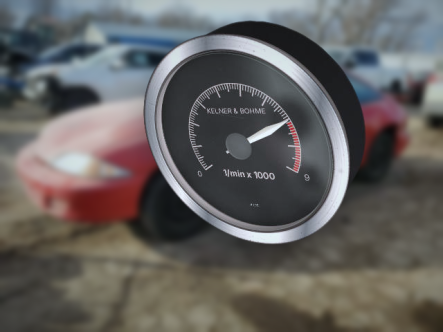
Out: 7000
